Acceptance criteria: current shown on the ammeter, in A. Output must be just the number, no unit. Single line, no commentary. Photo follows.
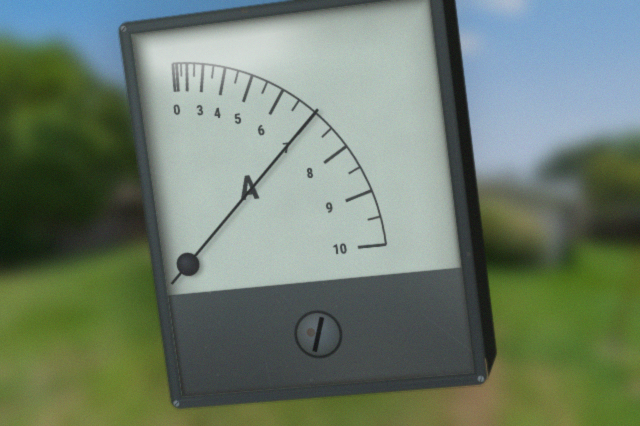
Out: 7
